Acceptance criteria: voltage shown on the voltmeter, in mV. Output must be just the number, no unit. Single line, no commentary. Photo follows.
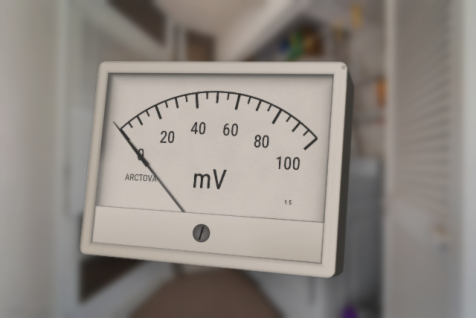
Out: 0
